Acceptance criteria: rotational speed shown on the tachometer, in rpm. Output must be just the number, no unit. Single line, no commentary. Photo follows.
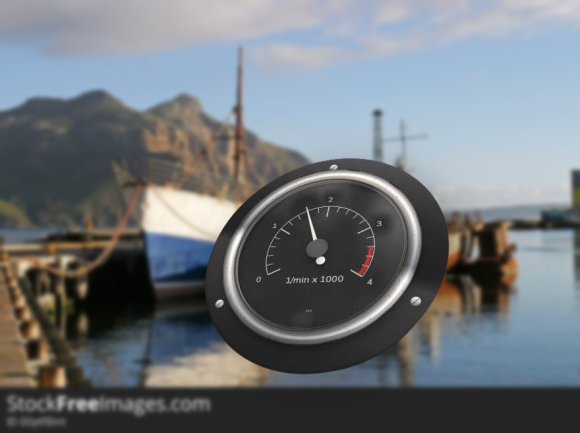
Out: 1600
